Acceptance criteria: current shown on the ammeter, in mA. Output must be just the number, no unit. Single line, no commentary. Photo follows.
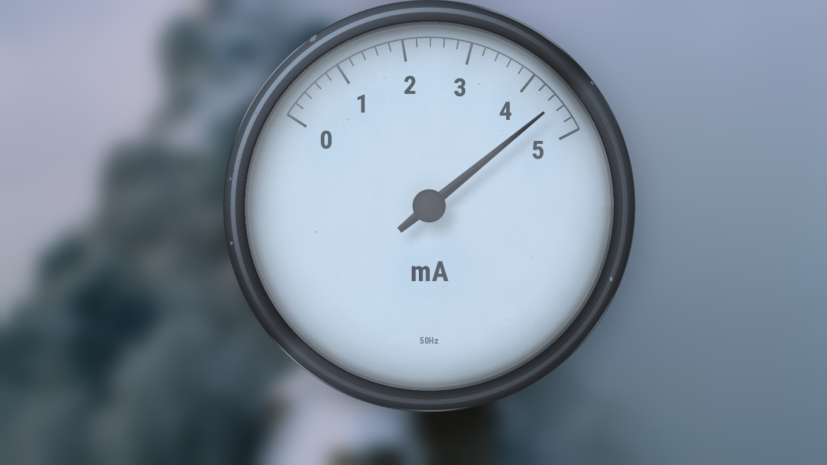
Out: 4.5
